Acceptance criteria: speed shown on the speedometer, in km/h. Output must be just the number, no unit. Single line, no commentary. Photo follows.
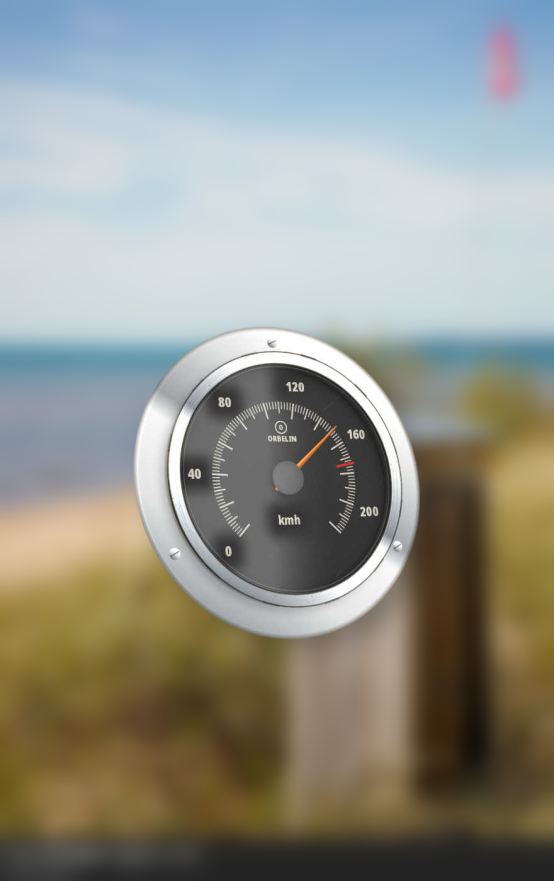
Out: 150
